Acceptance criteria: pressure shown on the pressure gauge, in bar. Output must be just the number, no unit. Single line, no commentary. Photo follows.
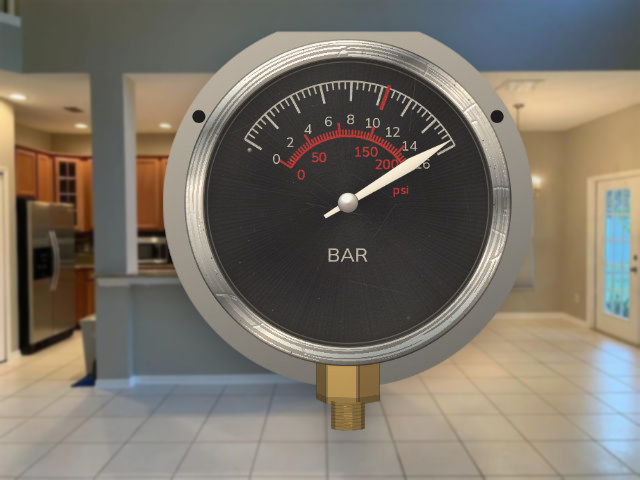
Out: 15.6
